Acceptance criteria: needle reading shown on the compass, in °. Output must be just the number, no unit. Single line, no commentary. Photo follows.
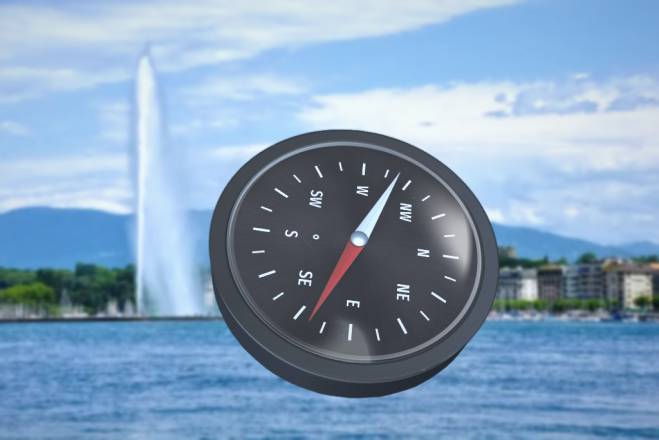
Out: 112.5
